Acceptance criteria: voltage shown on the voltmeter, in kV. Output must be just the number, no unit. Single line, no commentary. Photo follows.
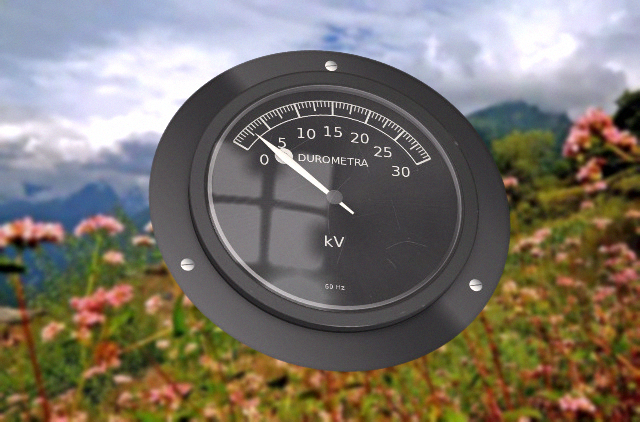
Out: 2.5
